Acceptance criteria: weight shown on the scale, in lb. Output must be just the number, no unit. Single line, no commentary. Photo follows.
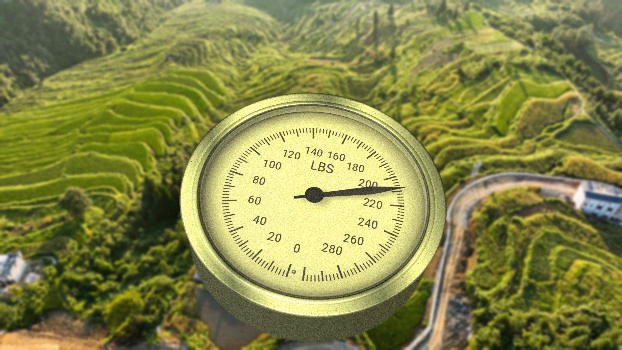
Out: 210
